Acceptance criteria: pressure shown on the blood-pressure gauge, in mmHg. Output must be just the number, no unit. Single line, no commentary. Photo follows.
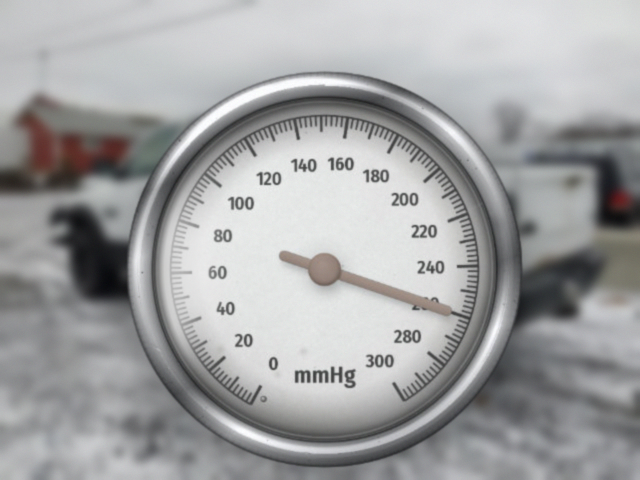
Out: 260
